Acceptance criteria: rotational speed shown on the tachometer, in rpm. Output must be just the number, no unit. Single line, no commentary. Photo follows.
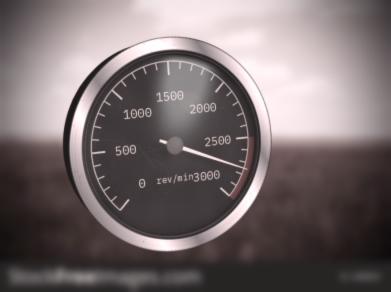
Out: 2750
